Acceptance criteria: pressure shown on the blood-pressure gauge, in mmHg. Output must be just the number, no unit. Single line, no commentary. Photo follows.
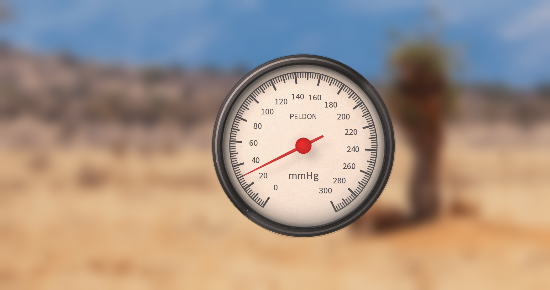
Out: 30
